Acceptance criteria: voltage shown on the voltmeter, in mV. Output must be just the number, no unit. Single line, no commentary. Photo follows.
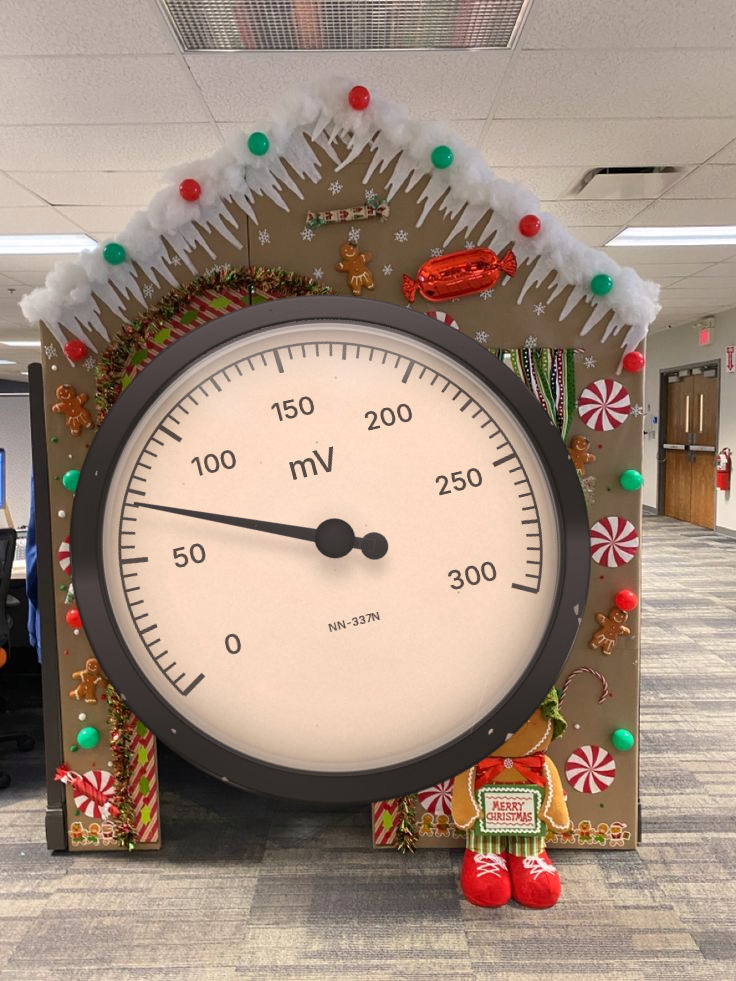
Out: 70
